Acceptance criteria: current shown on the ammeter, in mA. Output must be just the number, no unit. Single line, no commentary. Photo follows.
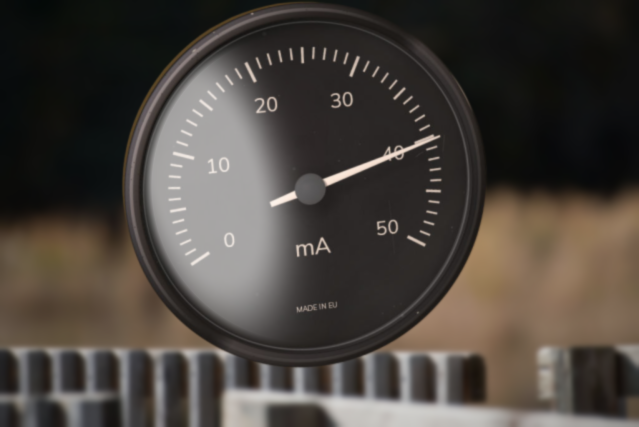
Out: 40
